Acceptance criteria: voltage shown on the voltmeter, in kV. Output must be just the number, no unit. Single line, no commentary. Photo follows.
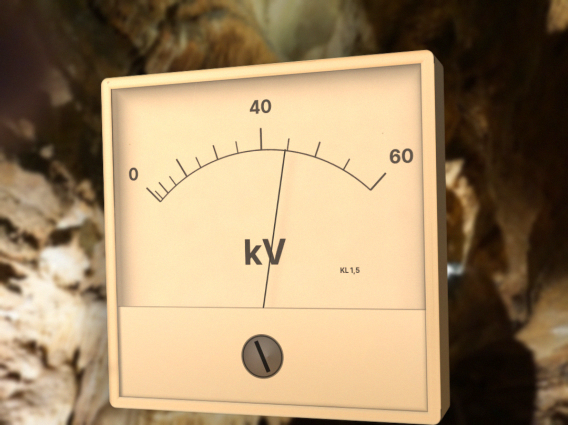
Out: 45
